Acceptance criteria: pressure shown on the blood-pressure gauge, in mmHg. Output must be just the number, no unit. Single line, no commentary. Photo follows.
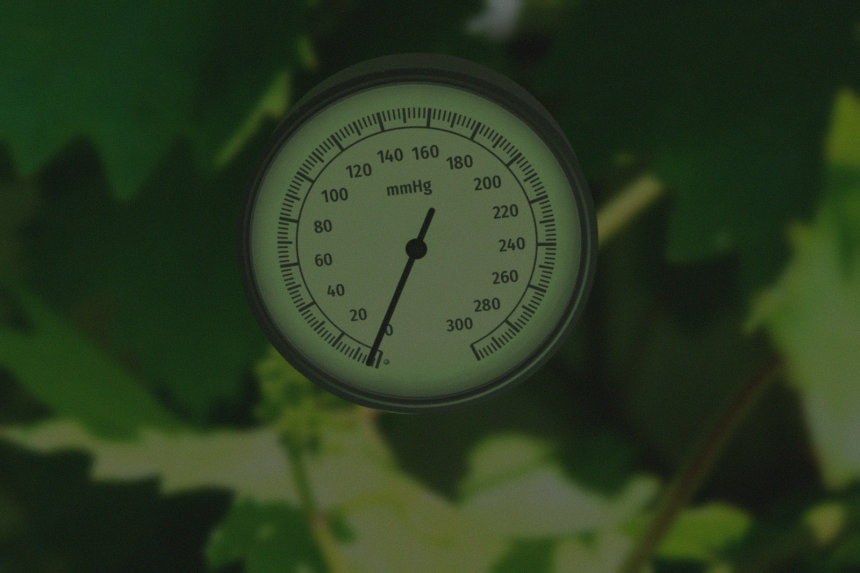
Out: 4
